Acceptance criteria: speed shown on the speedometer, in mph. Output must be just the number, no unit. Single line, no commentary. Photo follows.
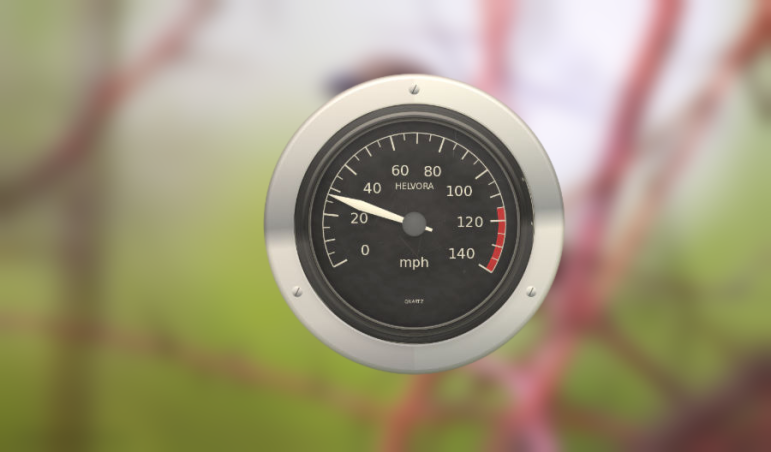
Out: 27.5
